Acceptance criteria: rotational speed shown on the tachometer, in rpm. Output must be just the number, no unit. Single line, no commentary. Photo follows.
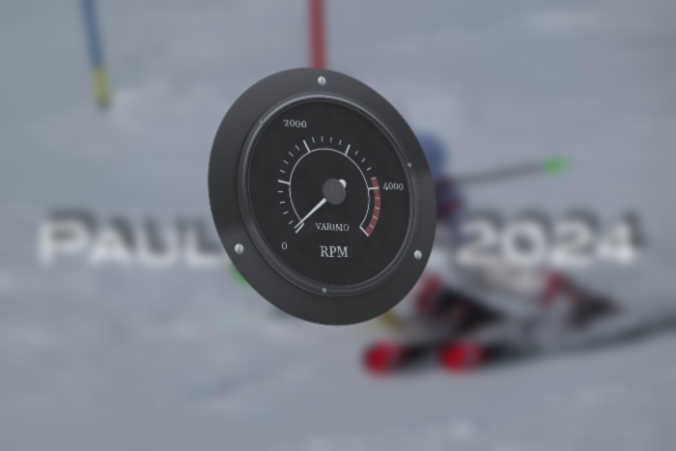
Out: 100
